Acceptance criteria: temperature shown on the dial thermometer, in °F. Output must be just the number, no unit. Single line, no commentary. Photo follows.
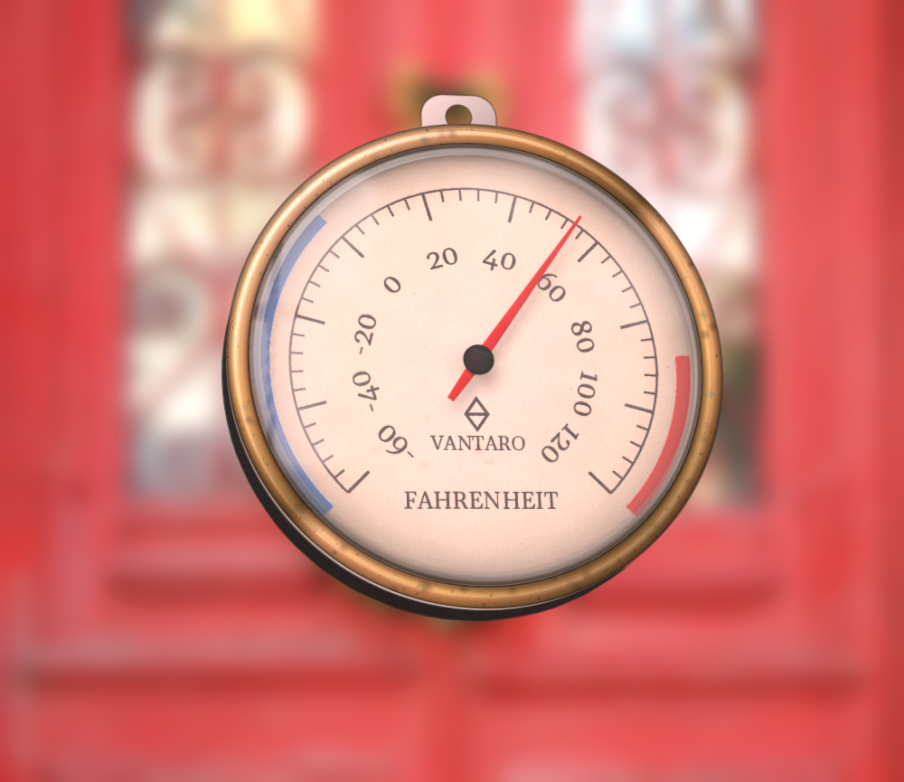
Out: 54
